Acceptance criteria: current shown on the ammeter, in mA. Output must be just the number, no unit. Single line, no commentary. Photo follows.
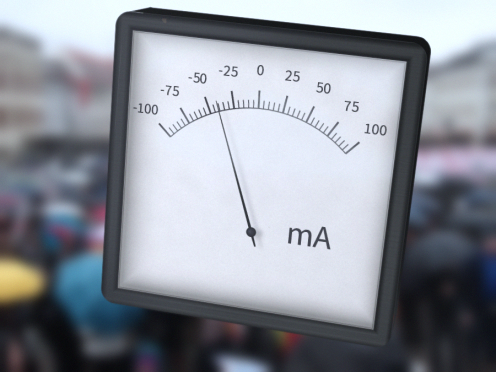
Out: -40
